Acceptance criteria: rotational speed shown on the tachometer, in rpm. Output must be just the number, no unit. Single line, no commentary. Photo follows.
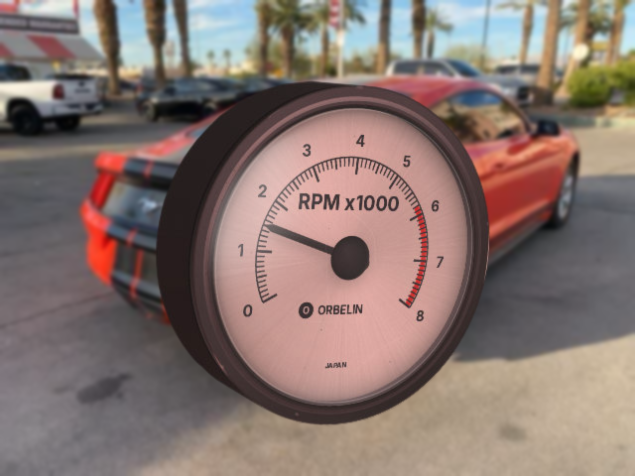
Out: 1500
